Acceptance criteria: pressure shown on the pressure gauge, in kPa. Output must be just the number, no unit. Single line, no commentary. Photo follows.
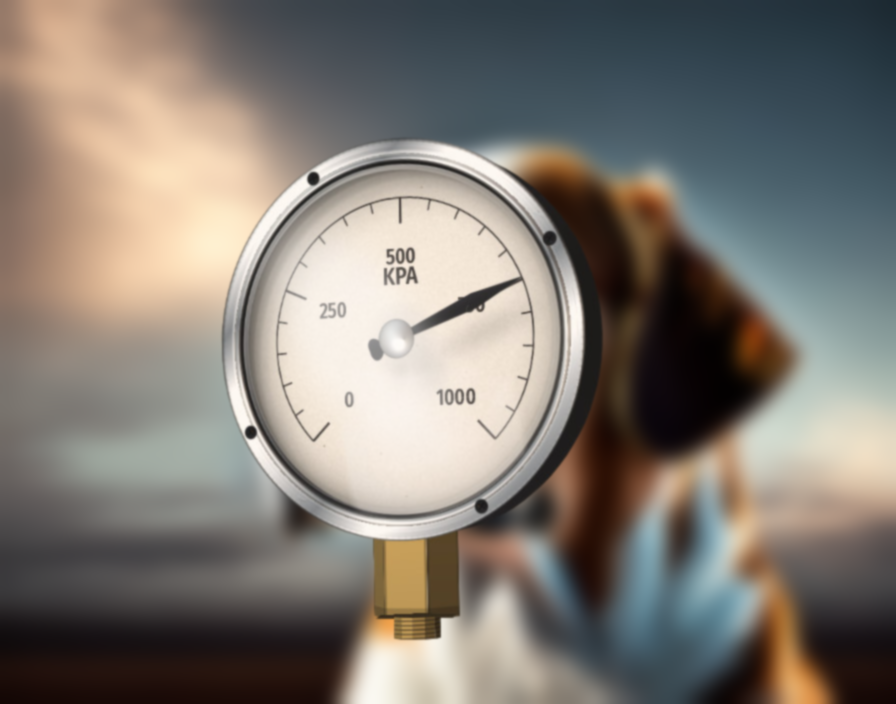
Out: 750
